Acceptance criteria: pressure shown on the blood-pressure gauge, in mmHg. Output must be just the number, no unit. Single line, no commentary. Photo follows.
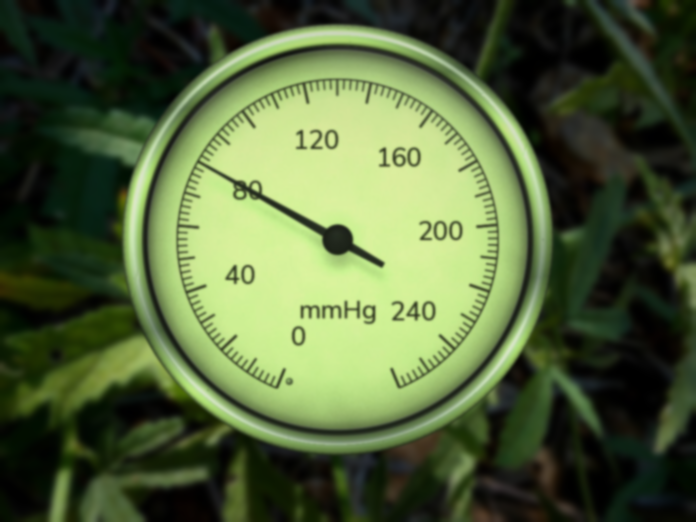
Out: 80
